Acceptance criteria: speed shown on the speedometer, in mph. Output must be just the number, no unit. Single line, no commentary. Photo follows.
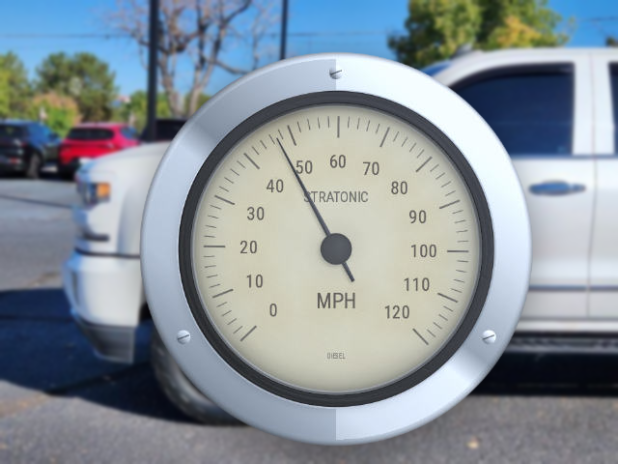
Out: 47
